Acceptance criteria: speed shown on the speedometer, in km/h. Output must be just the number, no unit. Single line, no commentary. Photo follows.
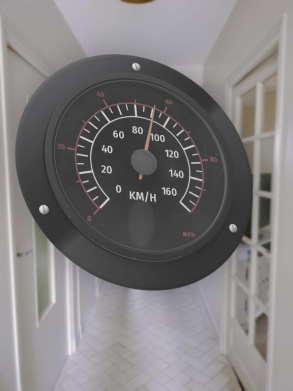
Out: 90
